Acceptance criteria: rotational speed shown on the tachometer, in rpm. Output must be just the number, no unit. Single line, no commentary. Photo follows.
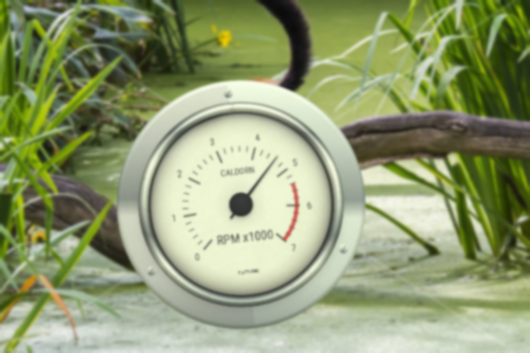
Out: 4600
